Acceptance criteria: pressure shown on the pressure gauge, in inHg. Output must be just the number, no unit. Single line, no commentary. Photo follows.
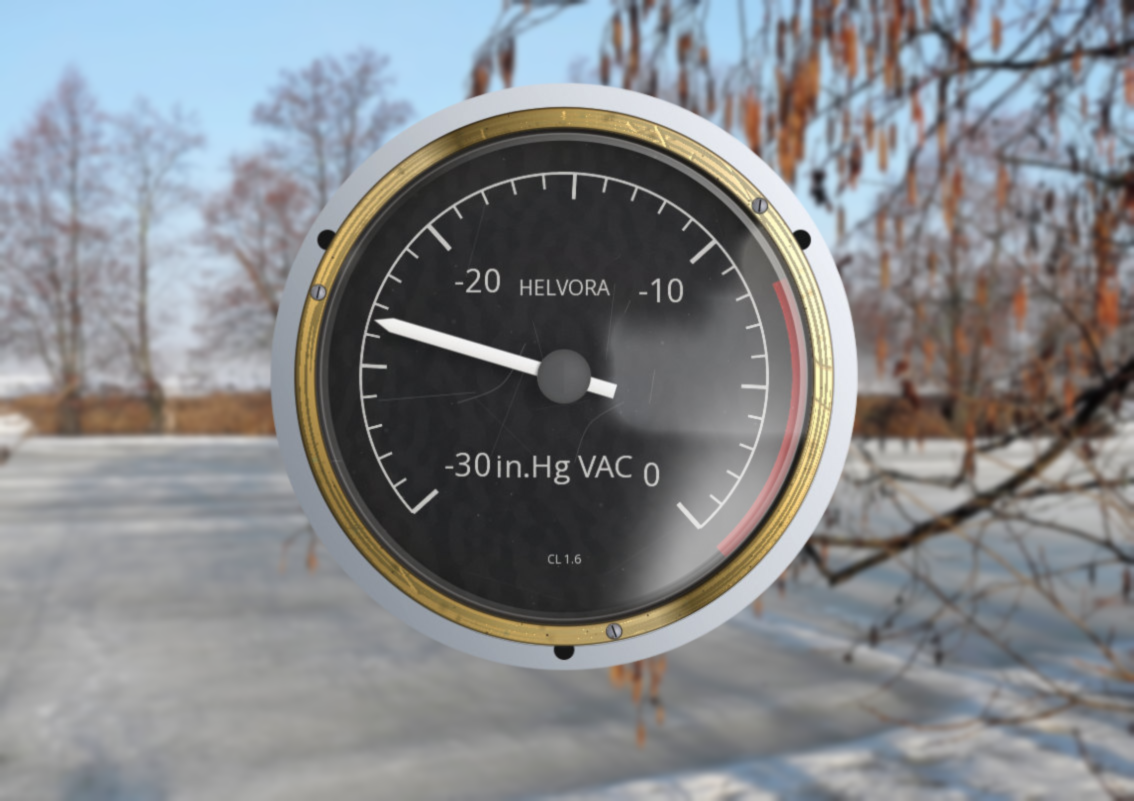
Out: -23.5
